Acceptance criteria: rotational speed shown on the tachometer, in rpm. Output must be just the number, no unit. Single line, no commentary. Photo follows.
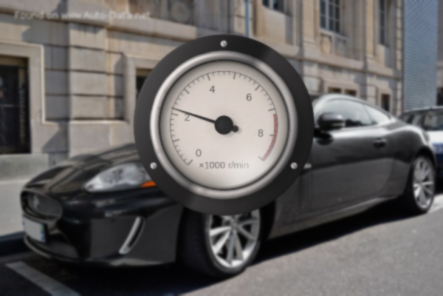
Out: 2200
